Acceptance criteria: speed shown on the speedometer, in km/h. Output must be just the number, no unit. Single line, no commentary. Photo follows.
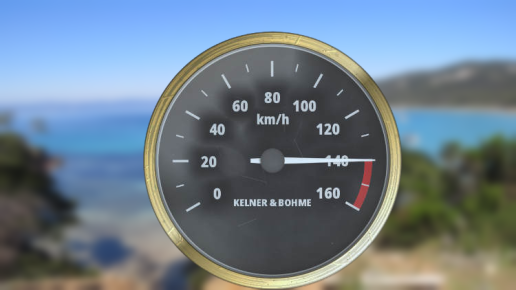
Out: 140
